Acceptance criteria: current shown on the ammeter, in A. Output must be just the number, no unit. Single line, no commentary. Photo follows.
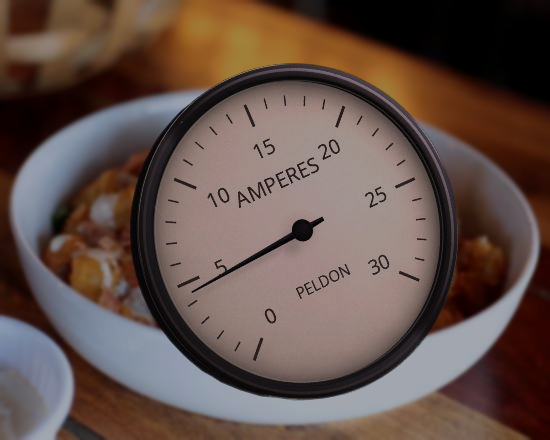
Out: 4.5
